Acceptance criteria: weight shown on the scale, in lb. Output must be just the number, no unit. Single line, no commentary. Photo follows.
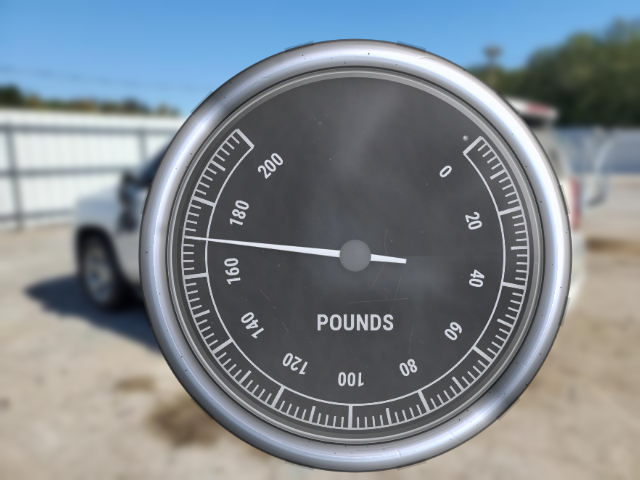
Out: 170
